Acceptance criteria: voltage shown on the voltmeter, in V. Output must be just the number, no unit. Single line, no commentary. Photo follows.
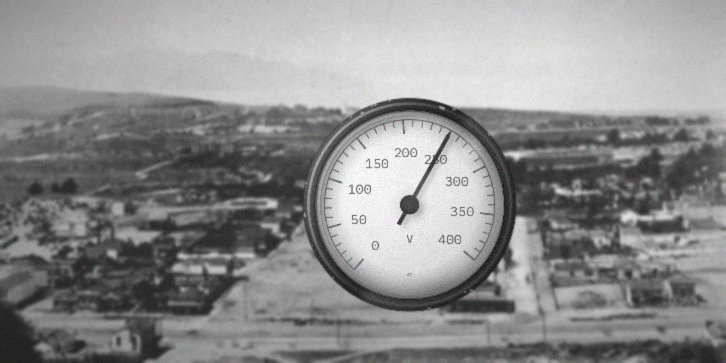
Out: 250
